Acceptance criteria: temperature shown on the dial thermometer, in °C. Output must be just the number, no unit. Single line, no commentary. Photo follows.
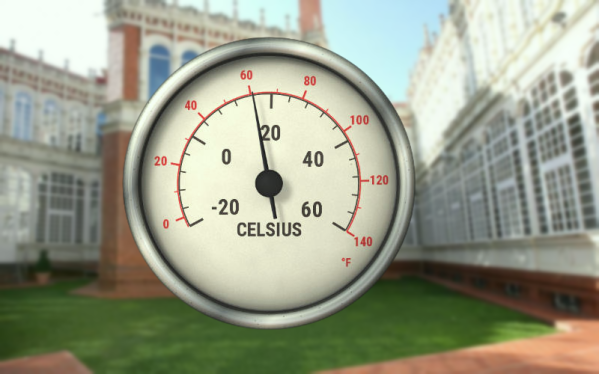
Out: 16
